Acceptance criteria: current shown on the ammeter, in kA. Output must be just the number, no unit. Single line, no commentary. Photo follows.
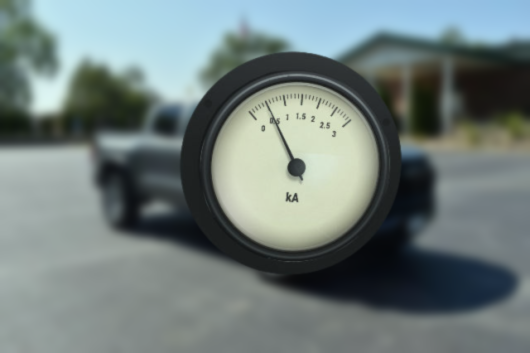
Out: 0.5
